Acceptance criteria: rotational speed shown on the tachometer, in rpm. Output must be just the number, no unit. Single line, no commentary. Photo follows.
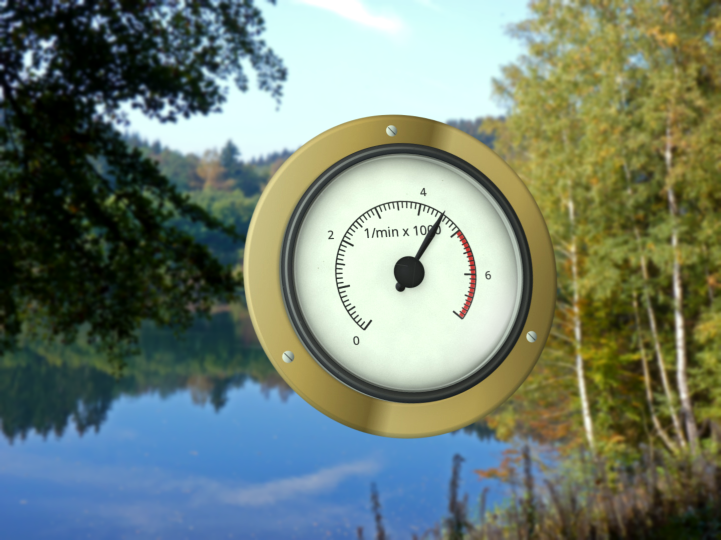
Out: 4500
